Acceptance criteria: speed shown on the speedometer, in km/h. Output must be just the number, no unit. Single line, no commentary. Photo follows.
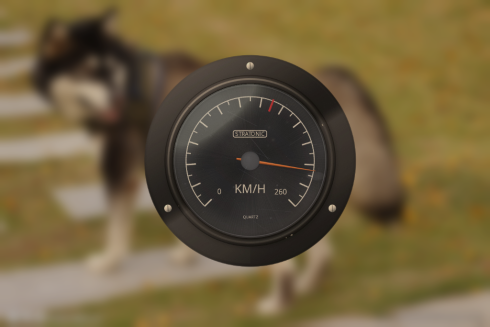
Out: 225
